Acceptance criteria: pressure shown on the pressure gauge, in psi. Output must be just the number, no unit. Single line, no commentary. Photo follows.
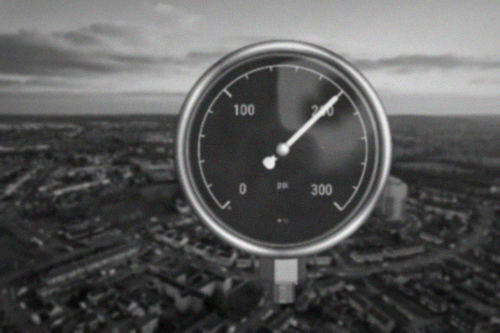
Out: 200
